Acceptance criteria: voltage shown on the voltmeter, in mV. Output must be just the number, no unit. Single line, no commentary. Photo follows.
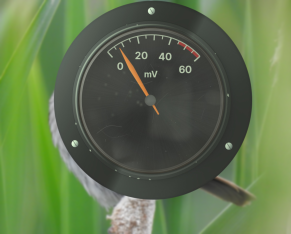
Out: 7.5
